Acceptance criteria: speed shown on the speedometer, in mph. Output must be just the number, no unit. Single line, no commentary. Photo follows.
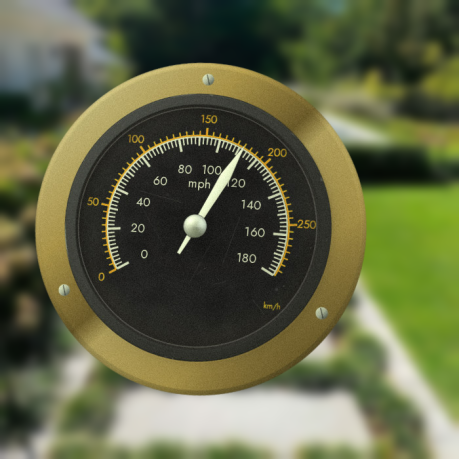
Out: 112
